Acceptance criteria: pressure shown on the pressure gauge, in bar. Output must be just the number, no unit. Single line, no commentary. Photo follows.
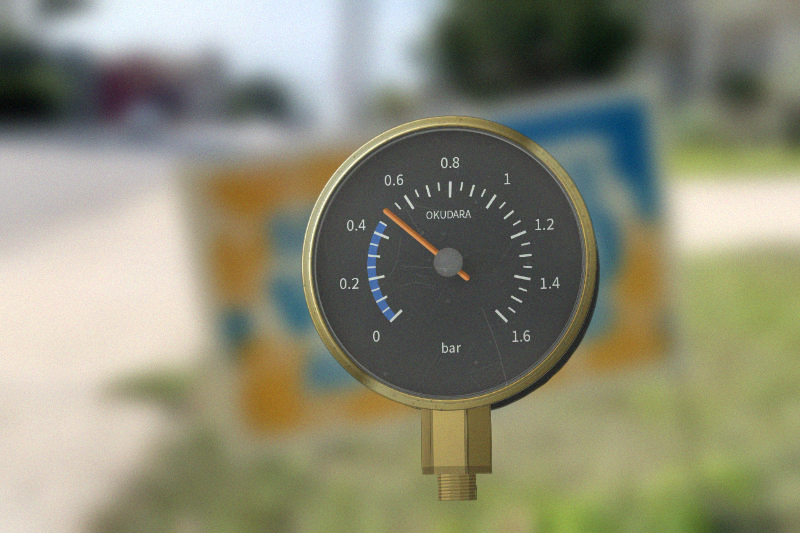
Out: 0.5
